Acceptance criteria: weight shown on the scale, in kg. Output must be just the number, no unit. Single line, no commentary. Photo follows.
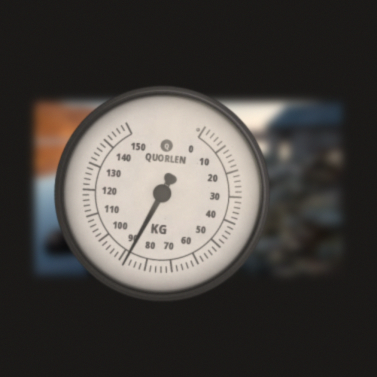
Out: 88
